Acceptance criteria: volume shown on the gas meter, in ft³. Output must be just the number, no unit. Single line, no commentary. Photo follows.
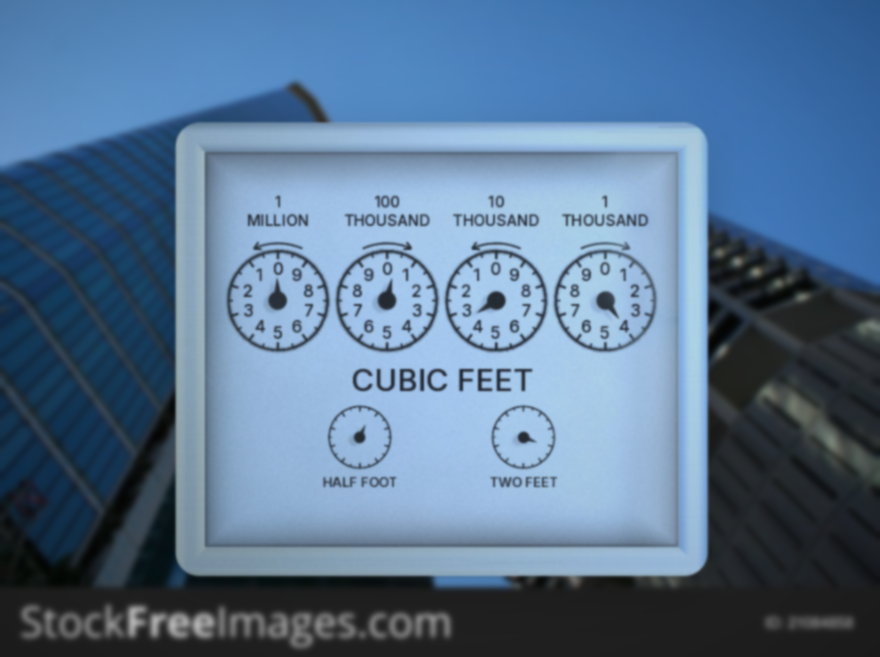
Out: 3400
